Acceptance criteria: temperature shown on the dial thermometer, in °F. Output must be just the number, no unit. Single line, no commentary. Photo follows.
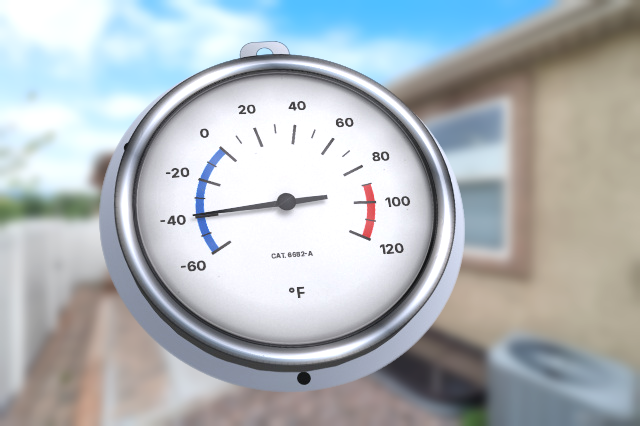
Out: -40
